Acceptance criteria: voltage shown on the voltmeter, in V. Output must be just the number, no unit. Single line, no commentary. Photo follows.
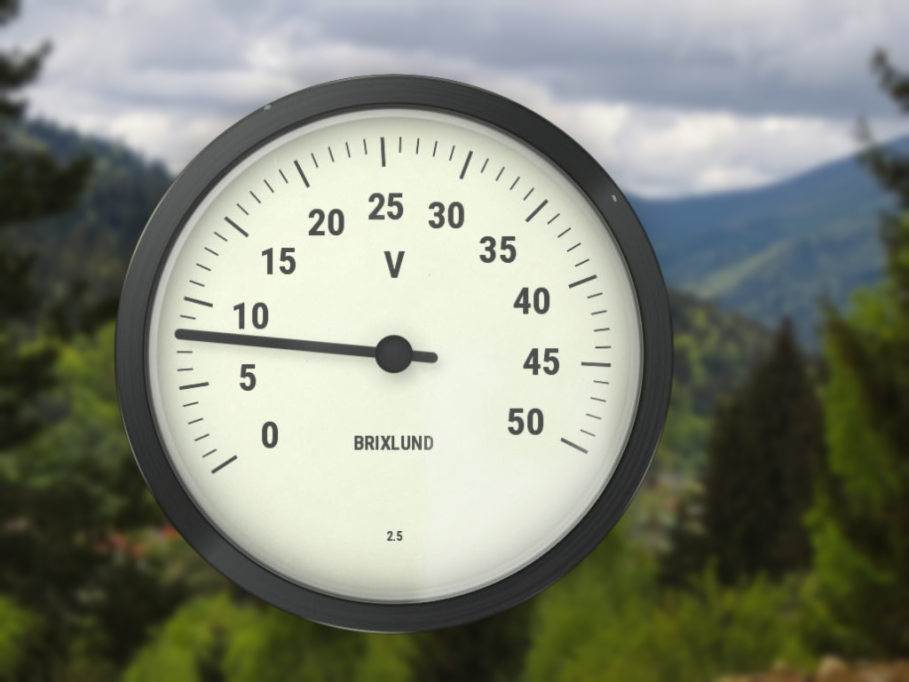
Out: 8
